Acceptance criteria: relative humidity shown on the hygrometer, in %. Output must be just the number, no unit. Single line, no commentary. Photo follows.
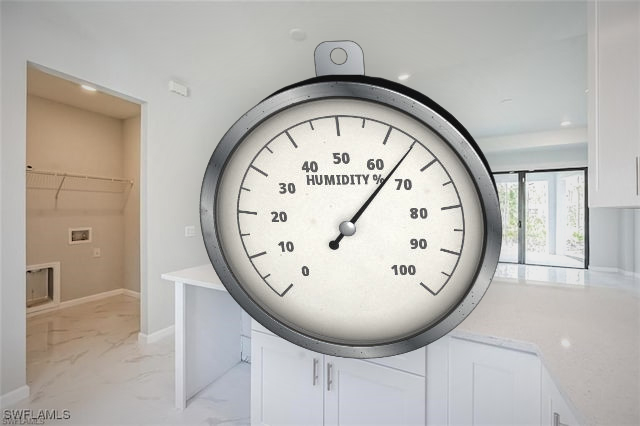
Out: 65
